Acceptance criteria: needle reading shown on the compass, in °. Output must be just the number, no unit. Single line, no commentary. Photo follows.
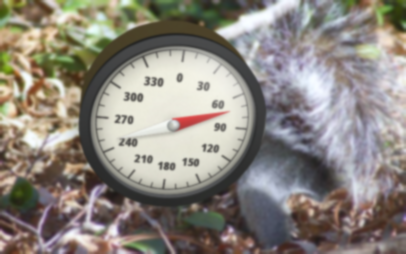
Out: 70
